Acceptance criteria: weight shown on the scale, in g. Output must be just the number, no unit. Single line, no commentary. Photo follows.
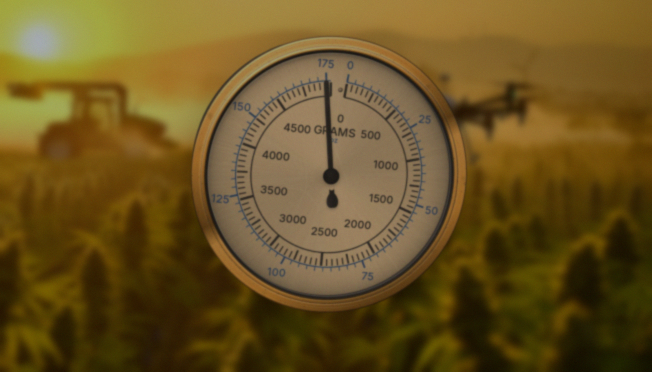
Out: 4950
